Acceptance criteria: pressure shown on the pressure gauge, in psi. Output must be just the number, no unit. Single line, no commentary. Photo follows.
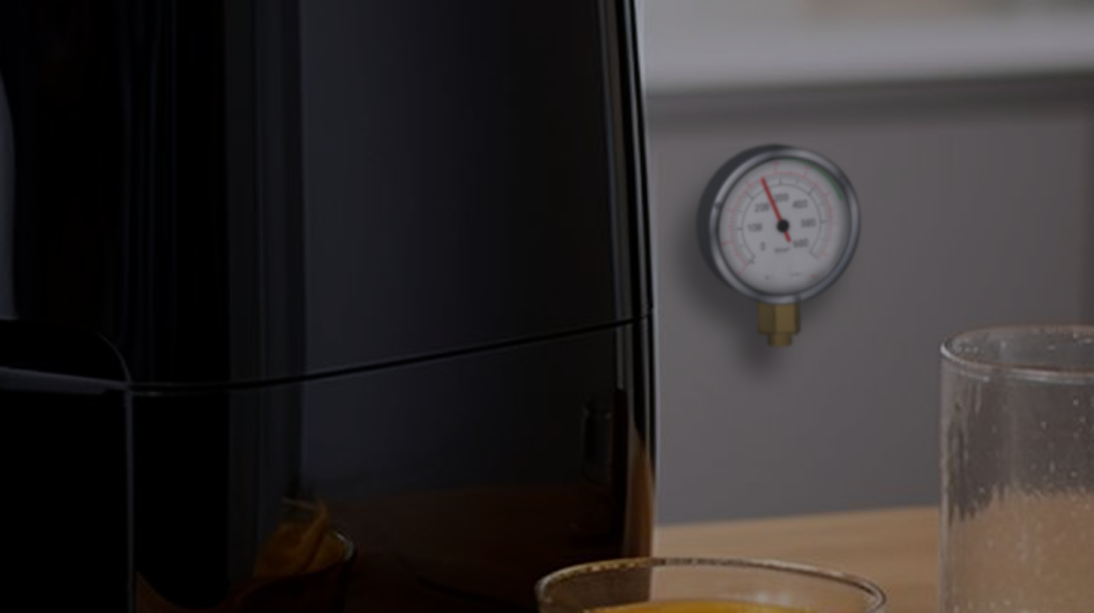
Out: 250
